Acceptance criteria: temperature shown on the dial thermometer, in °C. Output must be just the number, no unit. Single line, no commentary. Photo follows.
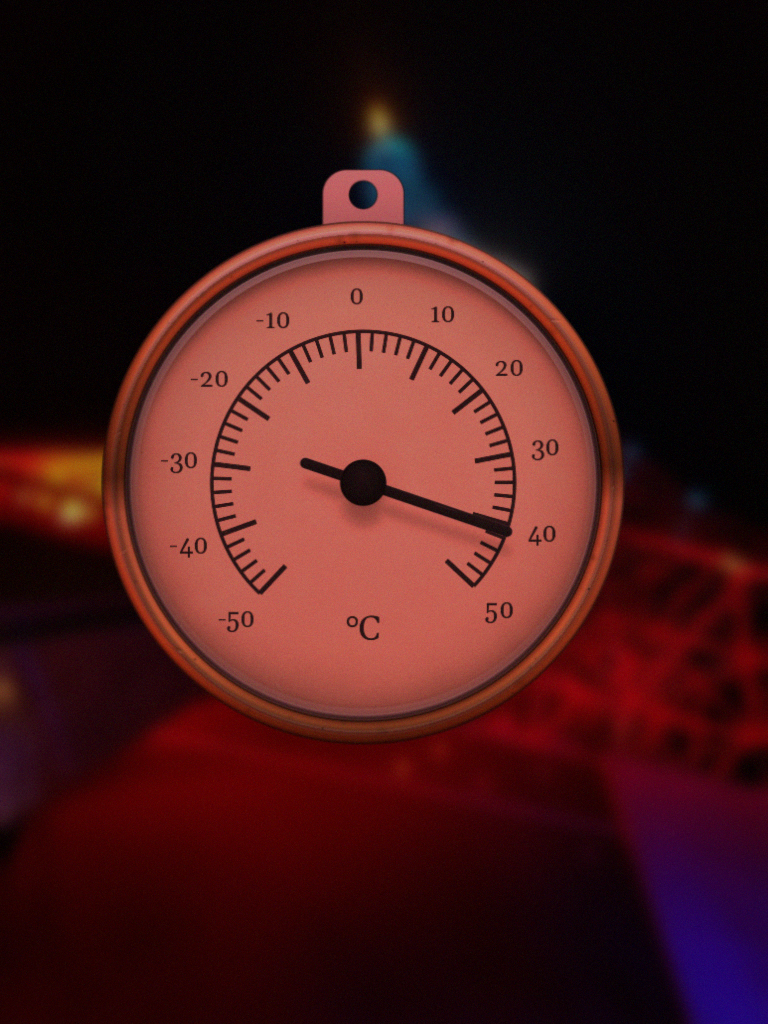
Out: 41
